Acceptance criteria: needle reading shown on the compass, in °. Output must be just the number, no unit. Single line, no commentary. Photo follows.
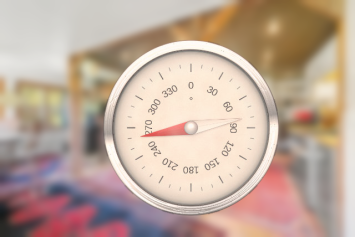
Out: 260
